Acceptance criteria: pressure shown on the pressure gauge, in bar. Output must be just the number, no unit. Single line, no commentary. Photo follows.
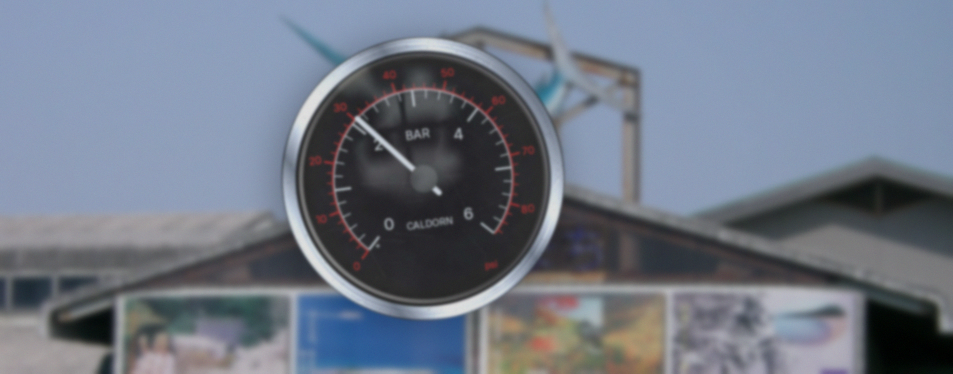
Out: 2.1
